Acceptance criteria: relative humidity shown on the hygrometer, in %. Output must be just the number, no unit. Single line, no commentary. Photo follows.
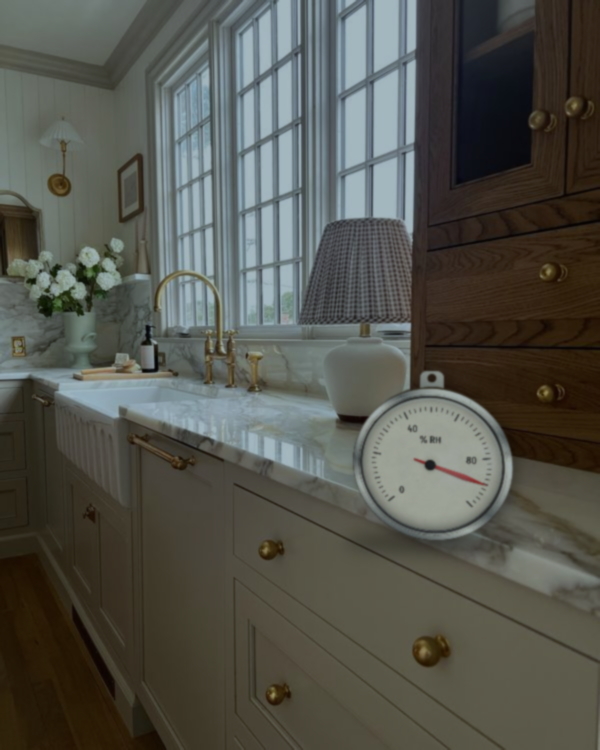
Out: 90
